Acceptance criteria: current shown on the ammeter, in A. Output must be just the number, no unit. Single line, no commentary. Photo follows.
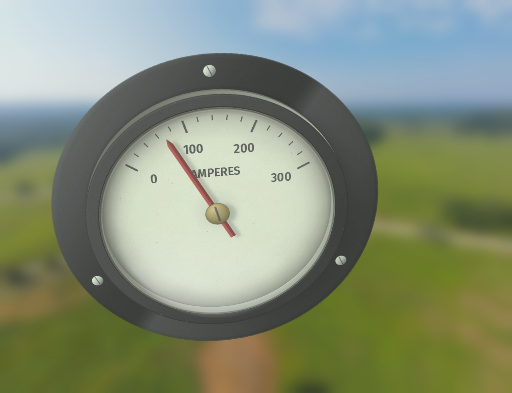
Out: 70
